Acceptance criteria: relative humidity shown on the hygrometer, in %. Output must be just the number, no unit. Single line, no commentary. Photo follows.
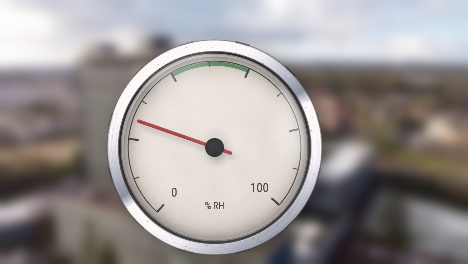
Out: 25
